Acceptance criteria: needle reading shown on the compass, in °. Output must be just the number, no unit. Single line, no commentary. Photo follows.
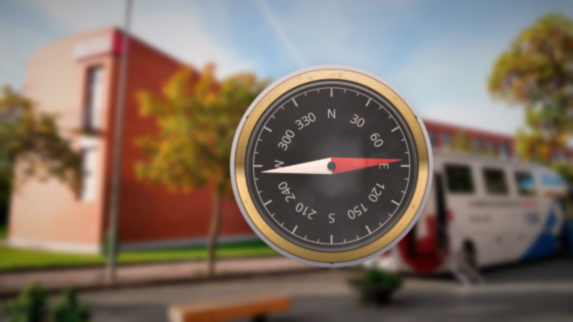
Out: 85
